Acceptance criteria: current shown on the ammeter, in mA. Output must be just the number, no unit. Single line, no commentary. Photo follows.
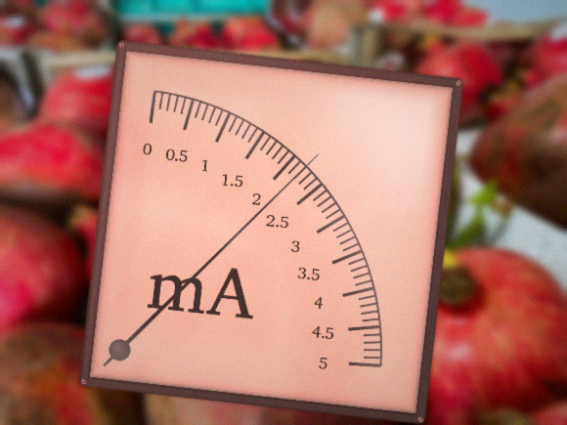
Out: 2.2
